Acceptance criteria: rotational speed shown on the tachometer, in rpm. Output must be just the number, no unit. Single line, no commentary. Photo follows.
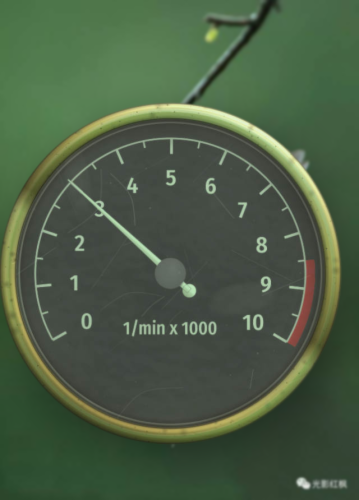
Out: 3000
